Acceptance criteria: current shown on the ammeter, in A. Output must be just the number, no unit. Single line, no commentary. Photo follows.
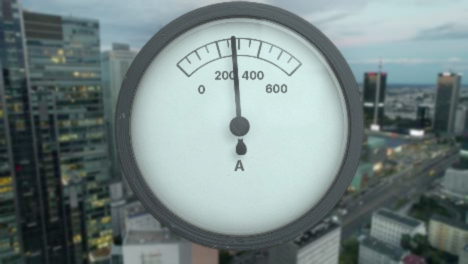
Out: 275
